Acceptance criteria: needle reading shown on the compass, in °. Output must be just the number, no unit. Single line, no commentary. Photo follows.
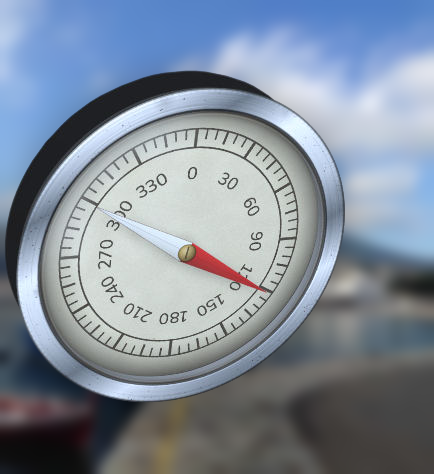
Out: 120
